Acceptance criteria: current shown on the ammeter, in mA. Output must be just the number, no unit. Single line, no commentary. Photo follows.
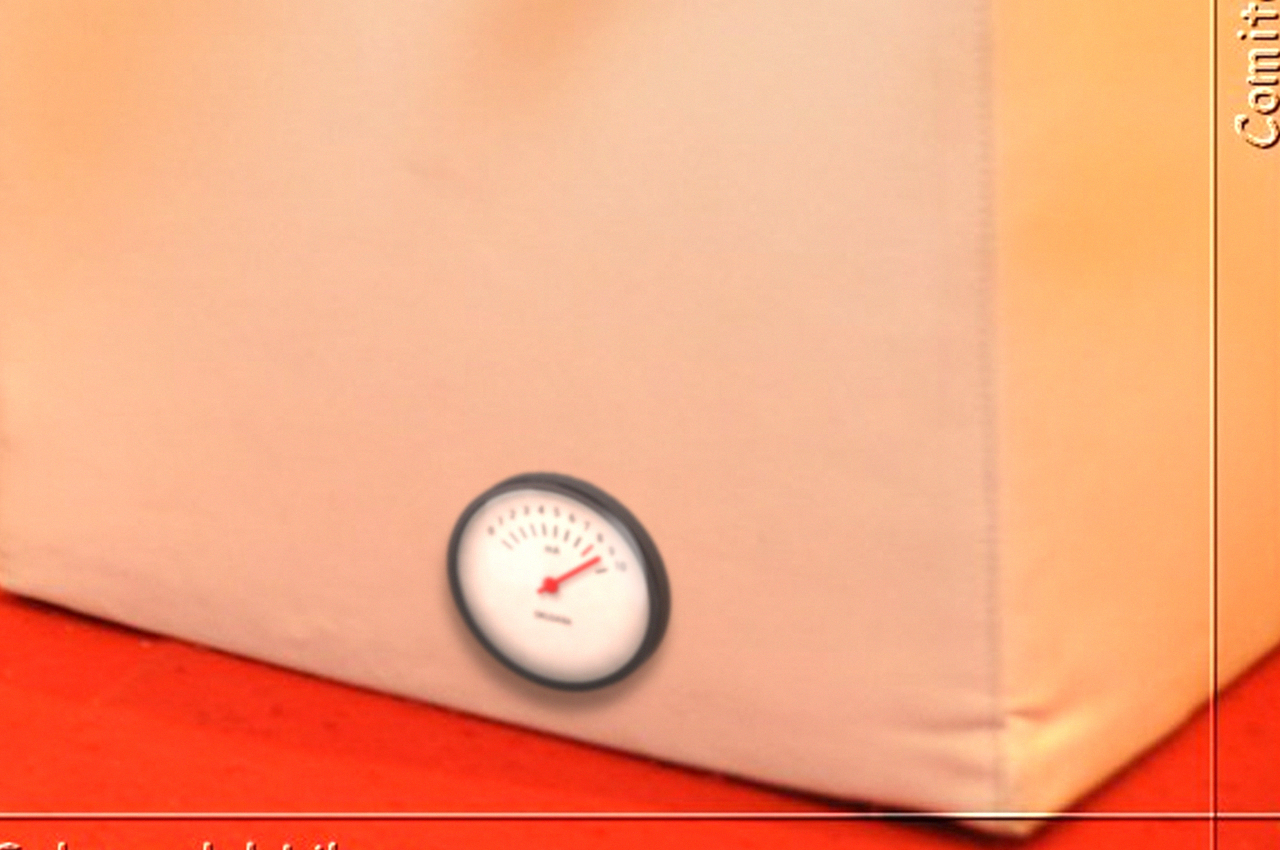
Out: 9
